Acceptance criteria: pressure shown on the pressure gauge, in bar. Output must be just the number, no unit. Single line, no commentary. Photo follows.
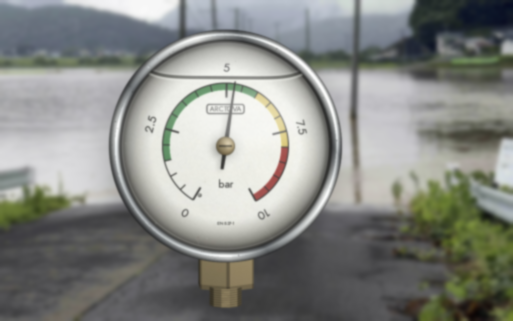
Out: 5.25
